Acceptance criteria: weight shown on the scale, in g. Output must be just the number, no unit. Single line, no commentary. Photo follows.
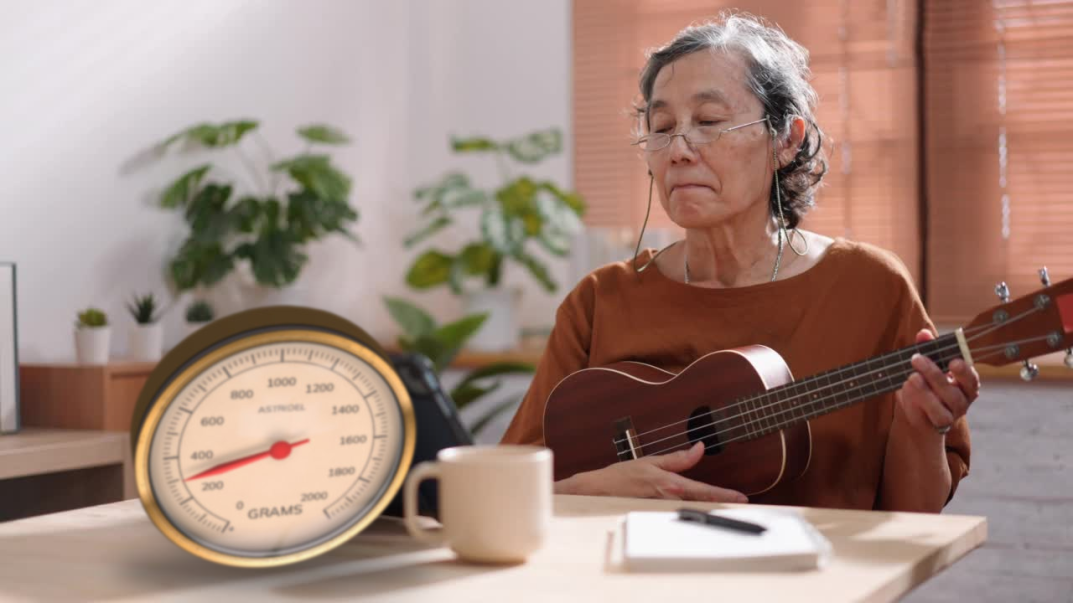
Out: 300
